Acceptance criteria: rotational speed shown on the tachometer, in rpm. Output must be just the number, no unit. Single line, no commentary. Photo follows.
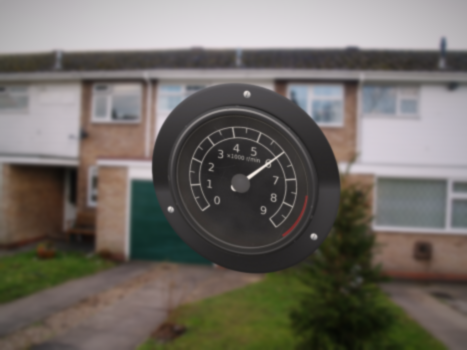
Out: 6000
